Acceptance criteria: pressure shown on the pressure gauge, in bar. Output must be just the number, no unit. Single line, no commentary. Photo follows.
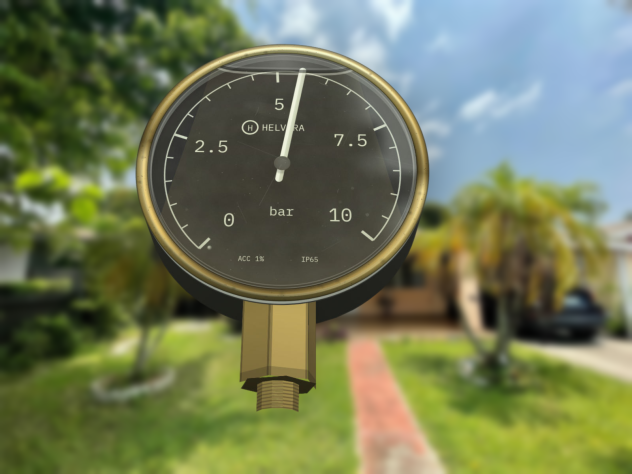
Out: 5.5
